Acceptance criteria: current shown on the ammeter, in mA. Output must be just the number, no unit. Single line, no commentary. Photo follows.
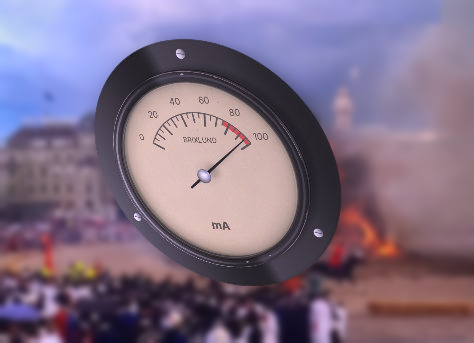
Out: 95
